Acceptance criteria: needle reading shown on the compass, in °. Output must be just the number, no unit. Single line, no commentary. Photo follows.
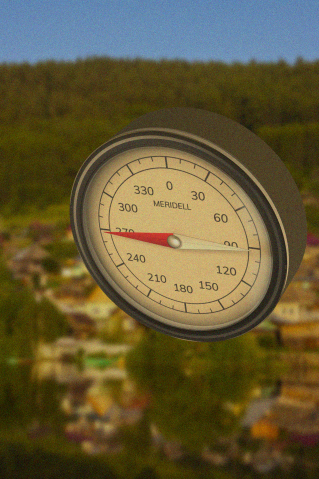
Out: 270
